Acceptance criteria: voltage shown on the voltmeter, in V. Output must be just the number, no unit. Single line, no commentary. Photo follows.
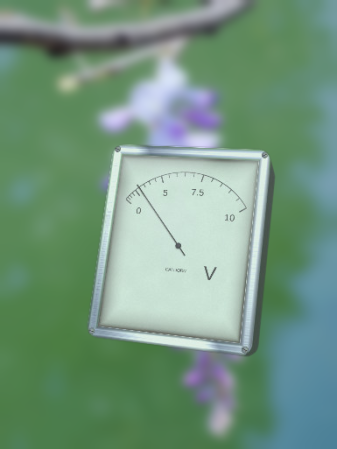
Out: 3
